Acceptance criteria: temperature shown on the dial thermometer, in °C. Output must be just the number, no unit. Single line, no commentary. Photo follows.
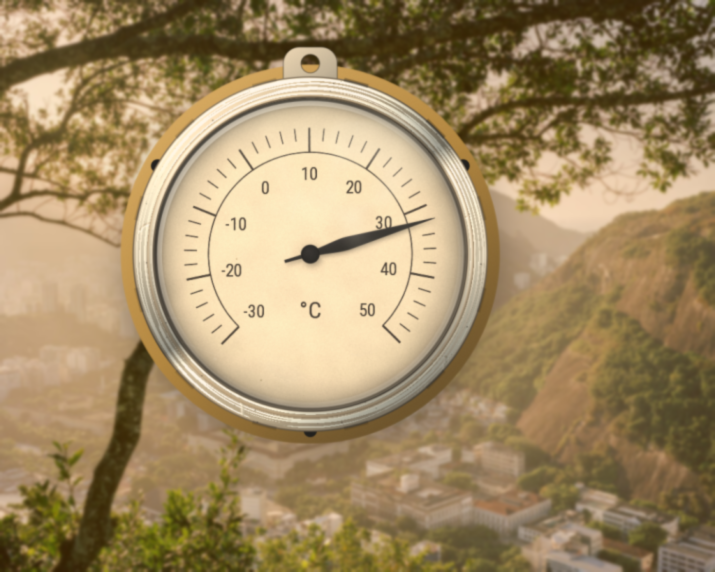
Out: 32
